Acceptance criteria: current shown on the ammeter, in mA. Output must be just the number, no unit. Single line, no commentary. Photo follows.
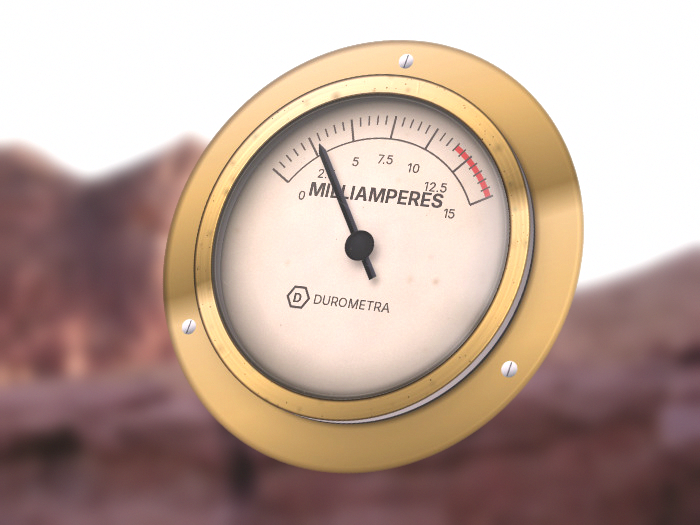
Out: 3
